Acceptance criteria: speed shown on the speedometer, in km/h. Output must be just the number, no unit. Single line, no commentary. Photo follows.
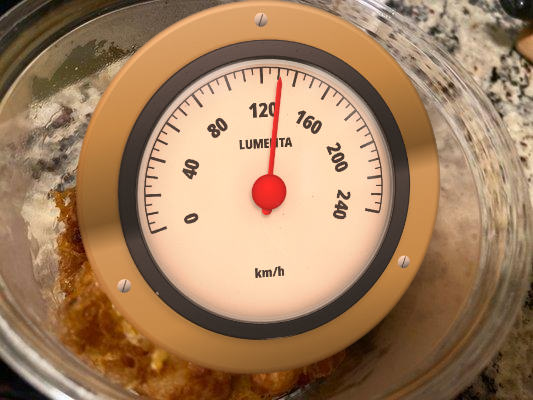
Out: 130
